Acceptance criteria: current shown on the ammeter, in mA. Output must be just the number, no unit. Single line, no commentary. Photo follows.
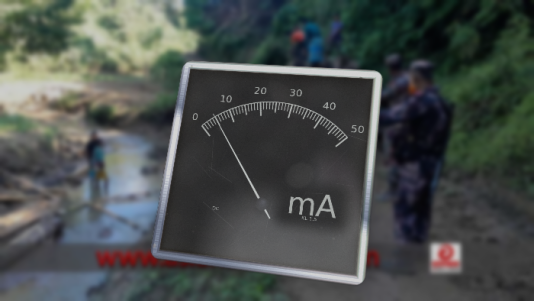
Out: 5
